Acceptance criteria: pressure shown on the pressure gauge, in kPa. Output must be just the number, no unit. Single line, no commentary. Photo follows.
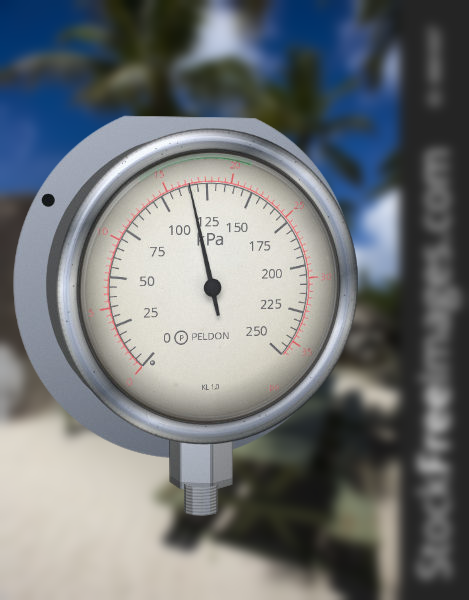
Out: 115
